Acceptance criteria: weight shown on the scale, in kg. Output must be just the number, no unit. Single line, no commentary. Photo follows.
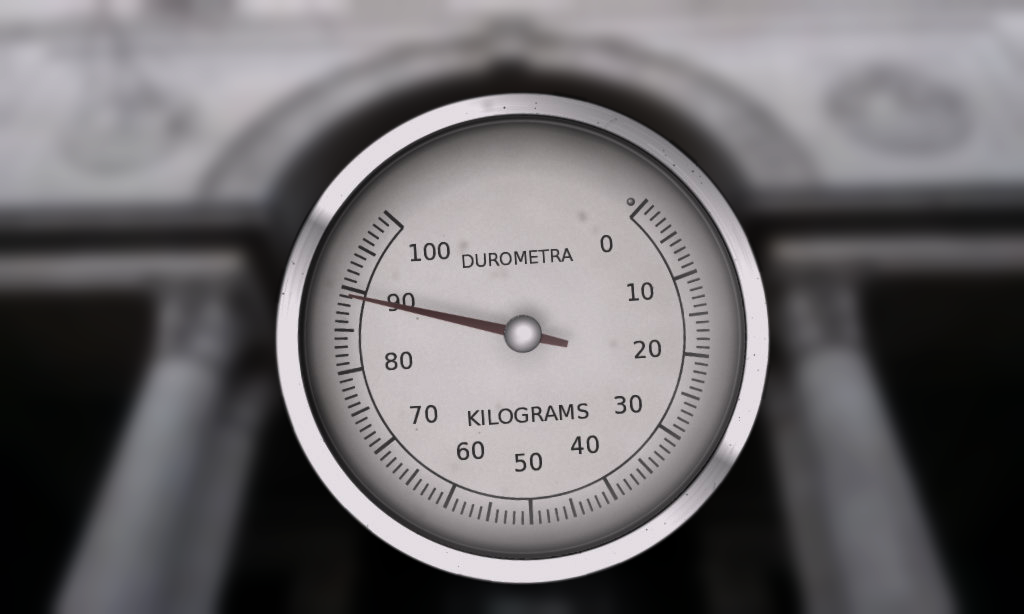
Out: 89
